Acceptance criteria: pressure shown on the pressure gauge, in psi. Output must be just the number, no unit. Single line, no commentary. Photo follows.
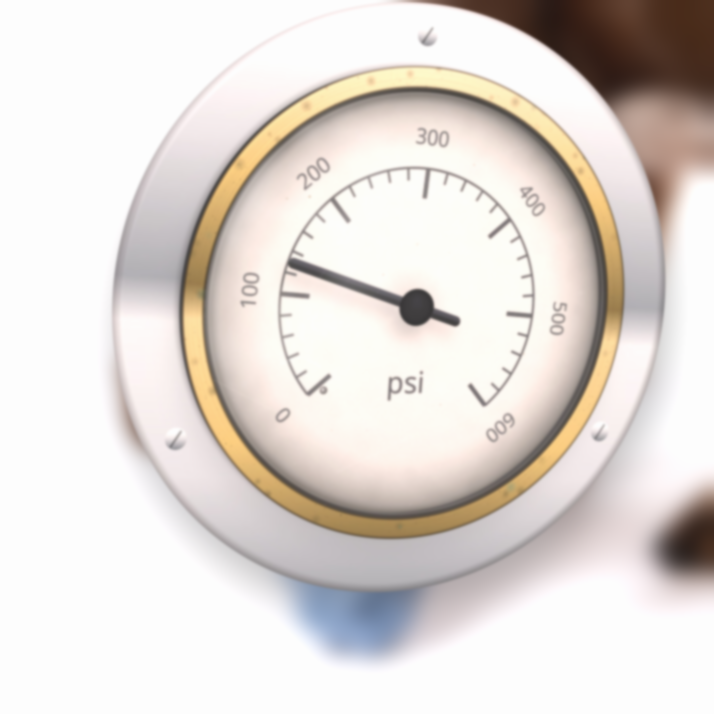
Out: 130
